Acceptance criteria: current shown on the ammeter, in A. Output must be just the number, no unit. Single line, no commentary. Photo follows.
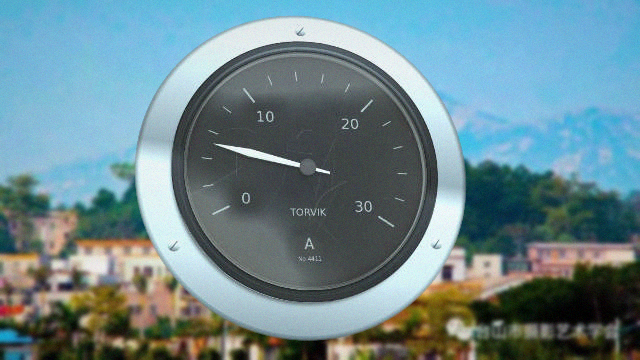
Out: 5
